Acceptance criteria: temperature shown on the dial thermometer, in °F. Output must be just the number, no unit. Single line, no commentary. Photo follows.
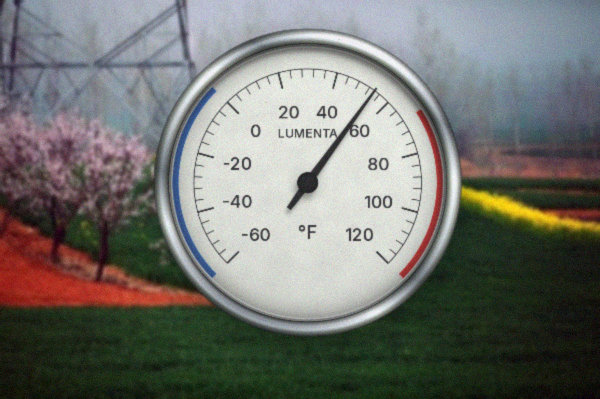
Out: 54
